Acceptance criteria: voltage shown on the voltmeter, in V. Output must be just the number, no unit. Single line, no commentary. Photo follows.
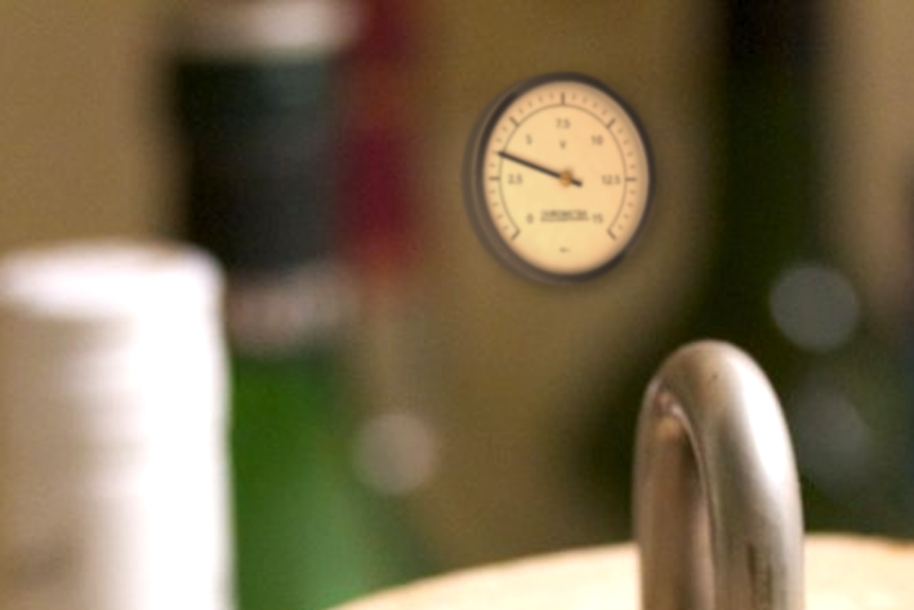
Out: 3.5
